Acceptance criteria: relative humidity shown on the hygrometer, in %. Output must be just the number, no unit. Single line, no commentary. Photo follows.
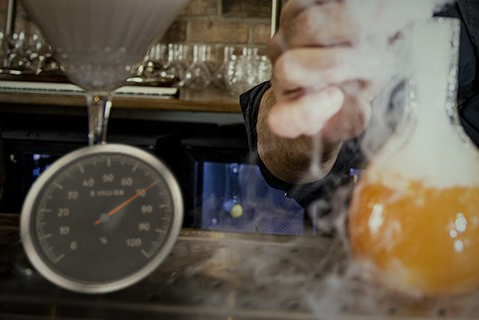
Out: 70
